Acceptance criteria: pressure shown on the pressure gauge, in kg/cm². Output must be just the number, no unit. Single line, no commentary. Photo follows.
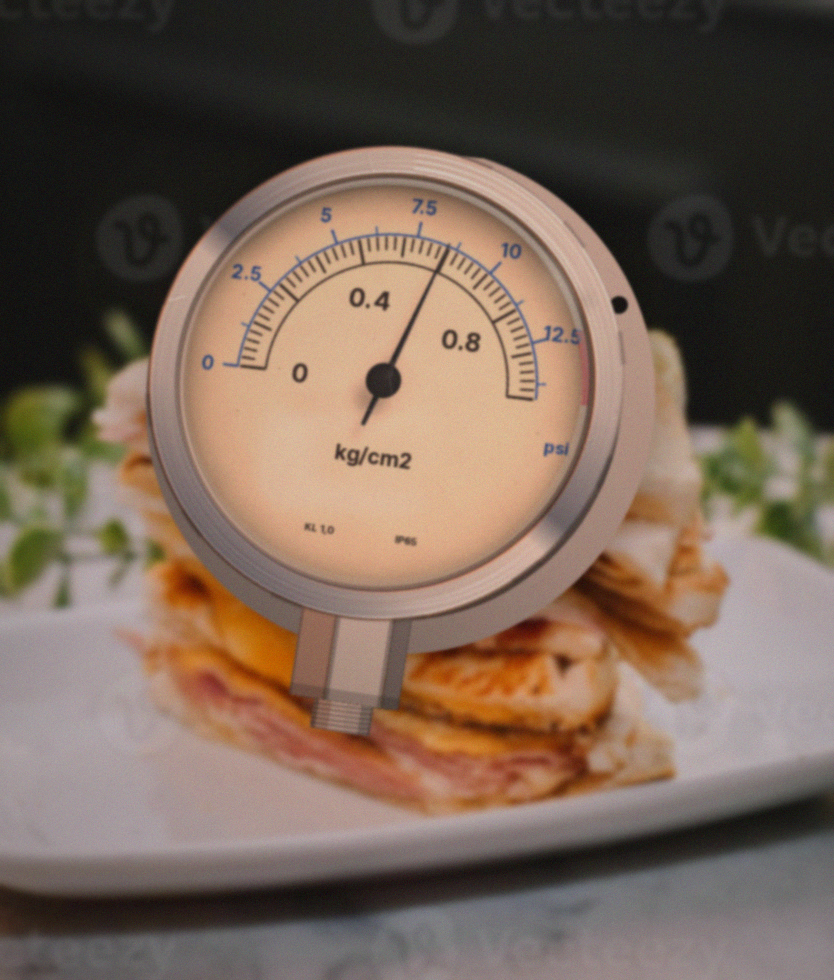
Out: 0.6
